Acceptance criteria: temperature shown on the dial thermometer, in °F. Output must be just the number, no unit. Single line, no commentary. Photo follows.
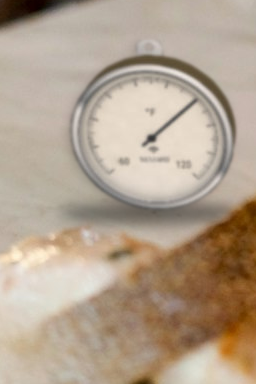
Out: 60
